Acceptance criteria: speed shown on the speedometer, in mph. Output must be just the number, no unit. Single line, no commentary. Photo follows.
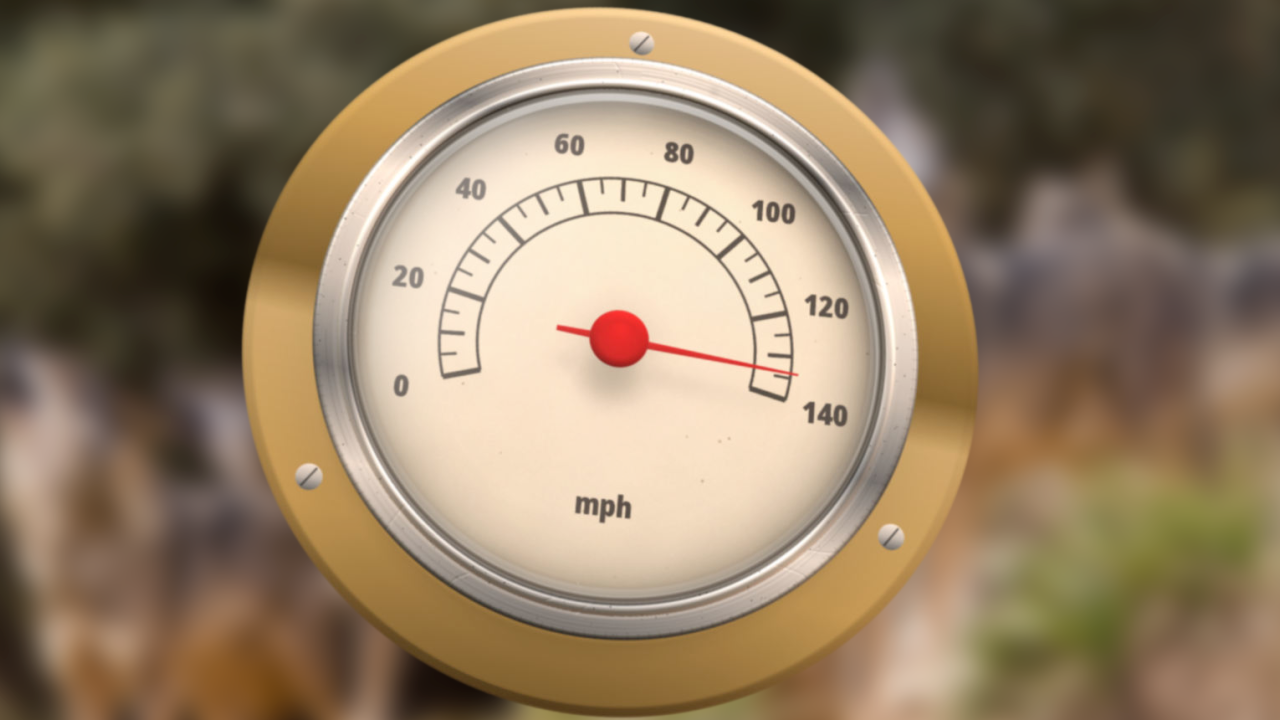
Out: 135
